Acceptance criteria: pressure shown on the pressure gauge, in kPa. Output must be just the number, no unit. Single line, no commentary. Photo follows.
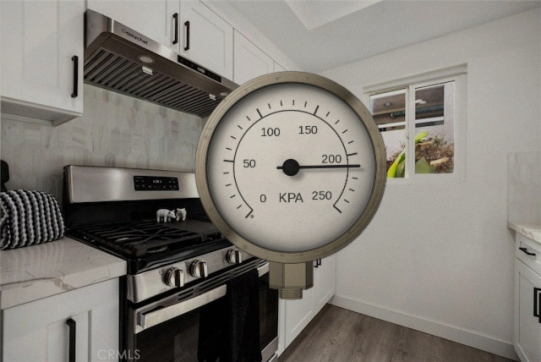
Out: 210
